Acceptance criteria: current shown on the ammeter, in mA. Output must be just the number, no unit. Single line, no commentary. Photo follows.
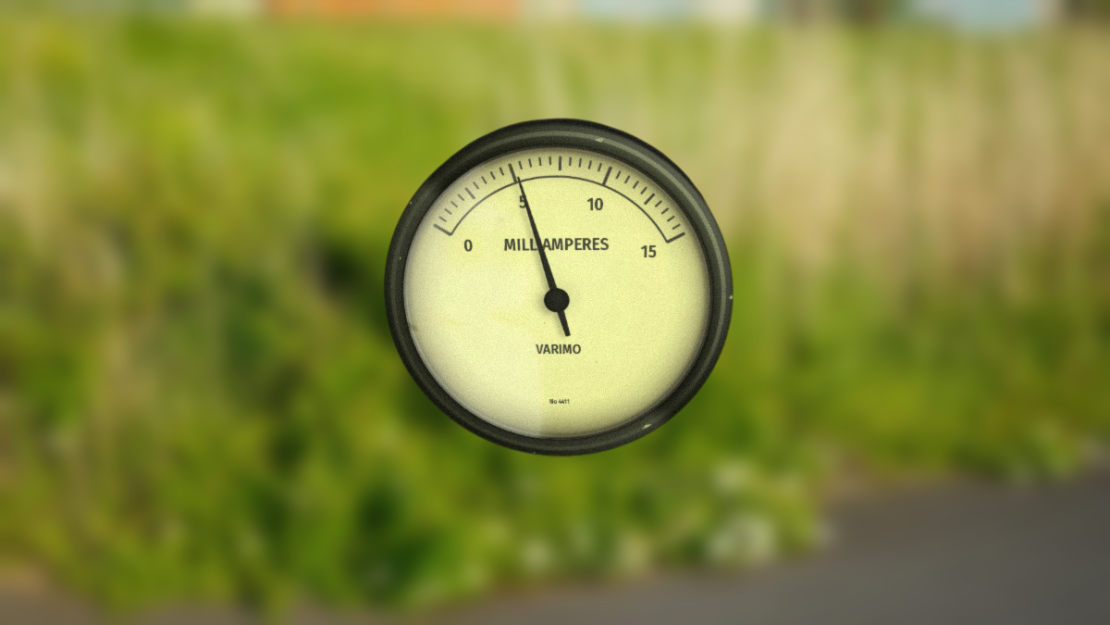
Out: 5.25
